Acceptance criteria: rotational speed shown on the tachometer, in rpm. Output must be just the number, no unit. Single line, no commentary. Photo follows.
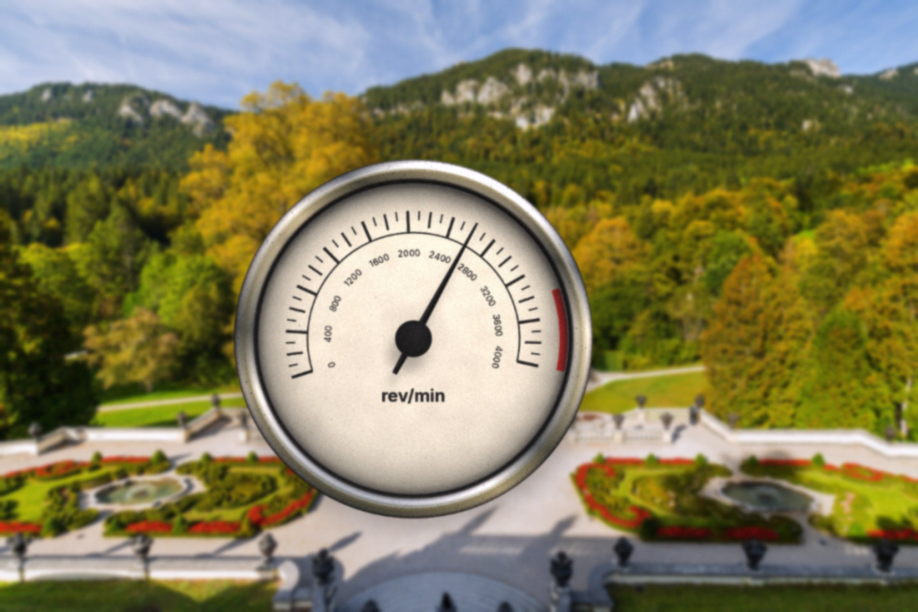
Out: 2600
